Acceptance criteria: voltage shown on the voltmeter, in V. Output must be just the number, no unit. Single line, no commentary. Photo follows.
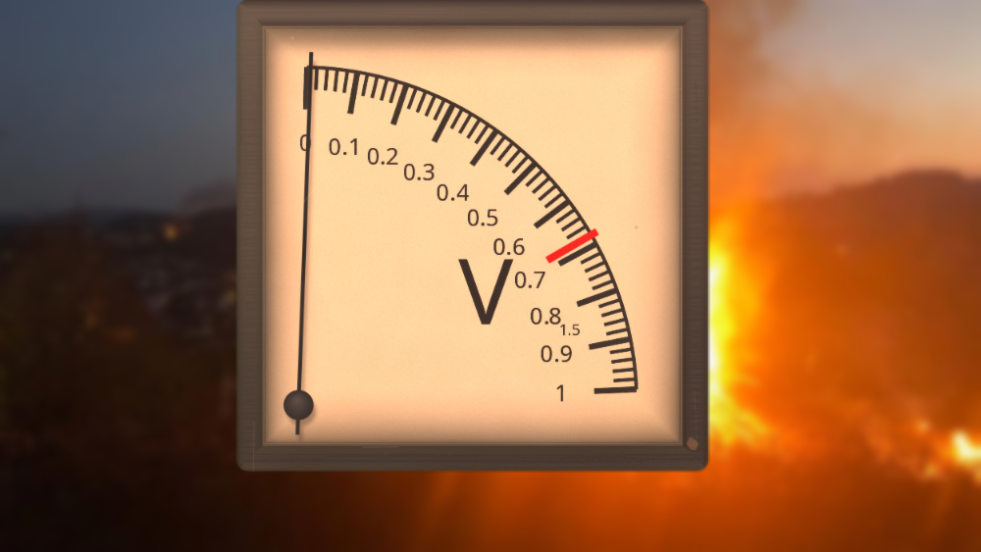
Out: 0.01
